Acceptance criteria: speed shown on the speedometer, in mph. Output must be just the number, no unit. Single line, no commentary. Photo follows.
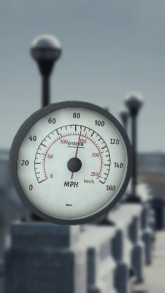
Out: 85
